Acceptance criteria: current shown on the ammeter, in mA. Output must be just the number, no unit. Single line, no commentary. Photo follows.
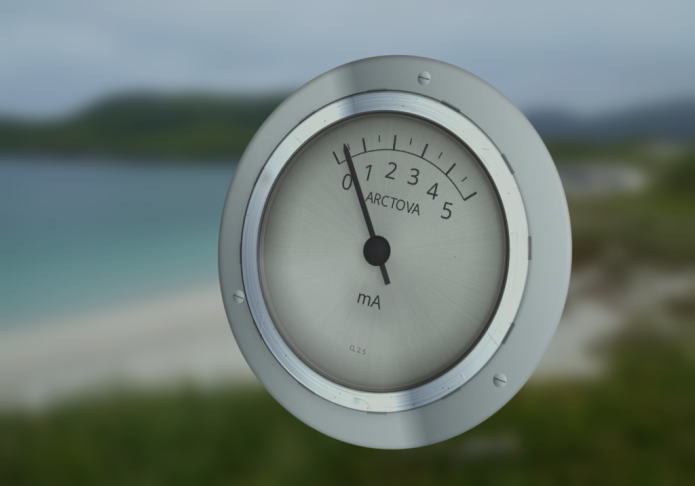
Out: 0.5
